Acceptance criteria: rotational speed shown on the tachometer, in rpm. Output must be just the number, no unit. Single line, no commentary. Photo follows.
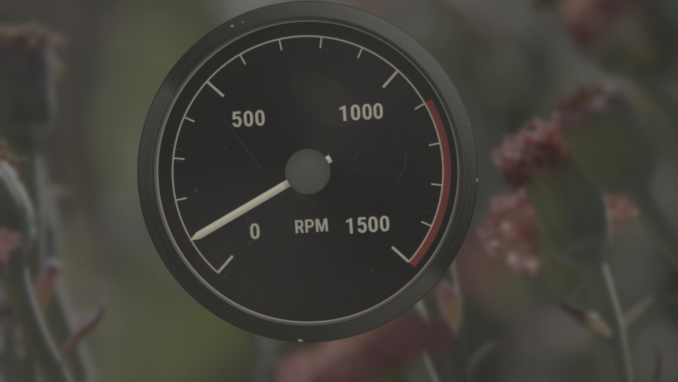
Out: 100
